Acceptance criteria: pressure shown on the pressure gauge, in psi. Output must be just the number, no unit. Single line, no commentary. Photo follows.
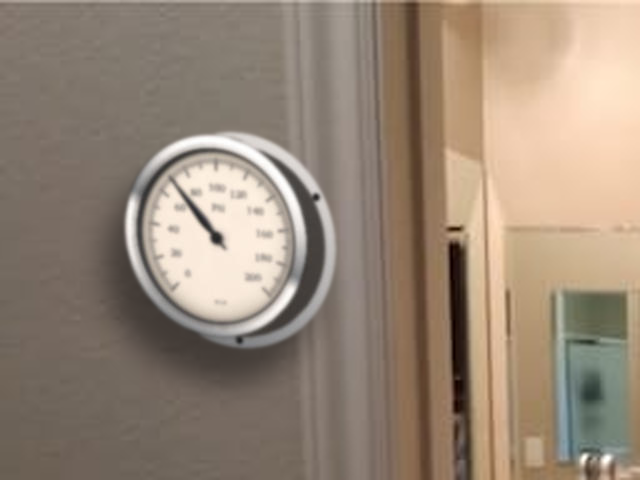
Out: 70
